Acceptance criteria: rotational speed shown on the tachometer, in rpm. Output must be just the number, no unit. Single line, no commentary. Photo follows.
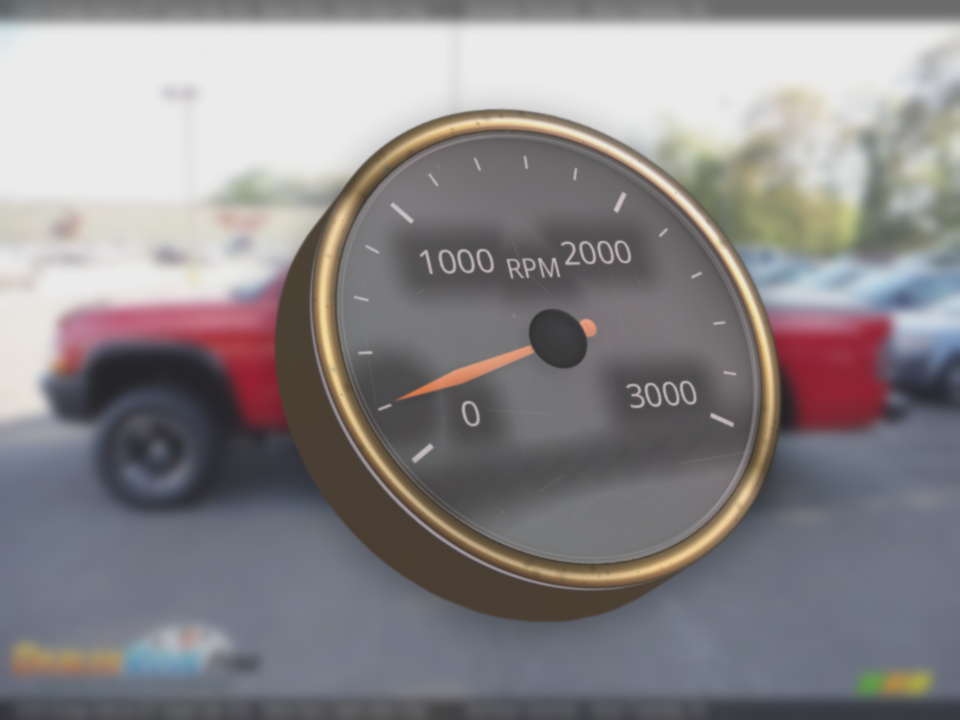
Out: 200
